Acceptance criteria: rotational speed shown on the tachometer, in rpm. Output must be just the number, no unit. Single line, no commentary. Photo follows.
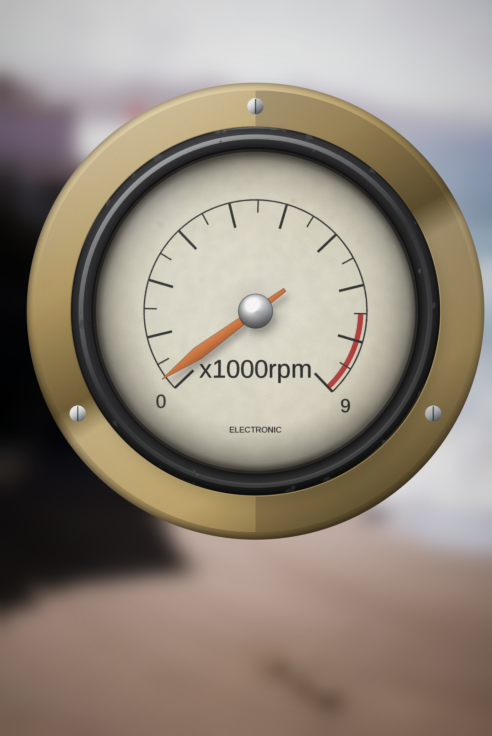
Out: 250
